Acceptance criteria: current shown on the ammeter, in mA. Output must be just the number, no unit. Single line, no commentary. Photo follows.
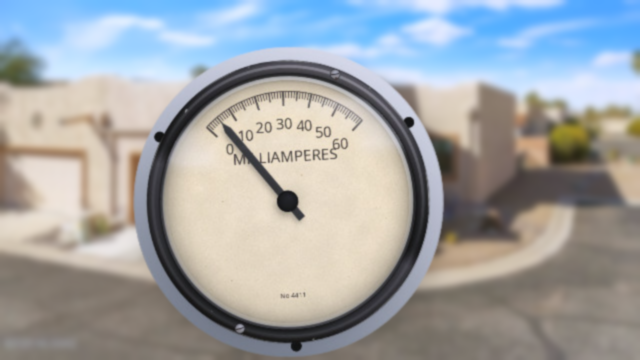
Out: 5
